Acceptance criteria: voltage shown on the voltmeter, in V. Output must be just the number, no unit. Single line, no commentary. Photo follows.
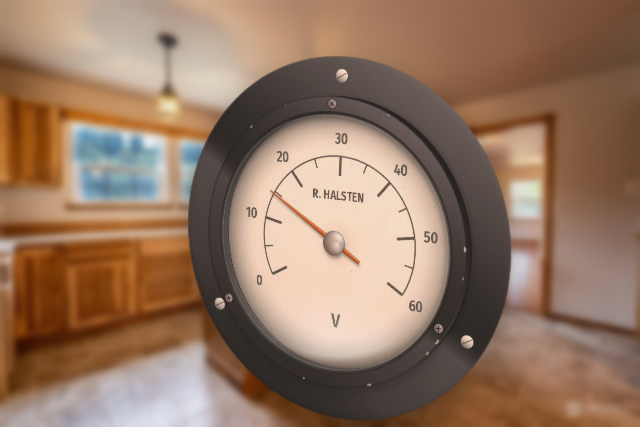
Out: 15
